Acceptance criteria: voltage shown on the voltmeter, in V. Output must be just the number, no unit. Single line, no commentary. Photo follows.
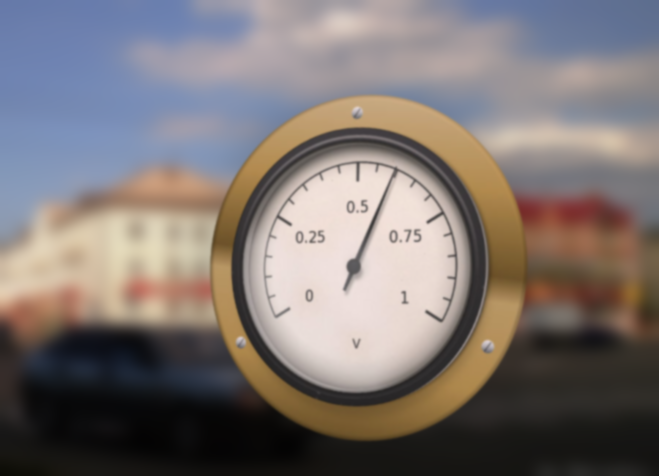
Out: 0.6
